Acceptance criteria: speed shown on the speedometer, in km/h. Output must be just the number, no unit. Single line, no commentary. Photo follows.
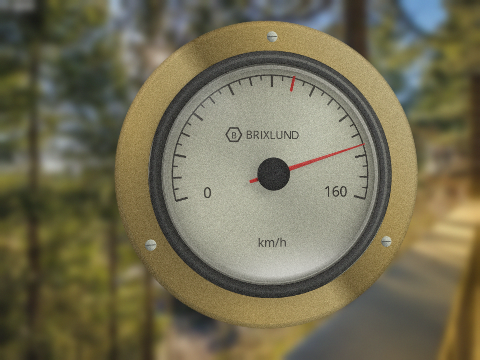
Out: 135
